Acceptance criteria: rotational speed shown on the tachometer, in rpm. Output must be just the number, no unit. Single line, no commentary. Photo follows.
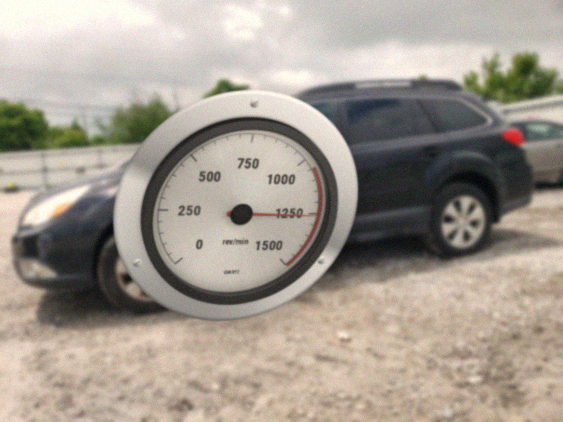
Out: 1250
